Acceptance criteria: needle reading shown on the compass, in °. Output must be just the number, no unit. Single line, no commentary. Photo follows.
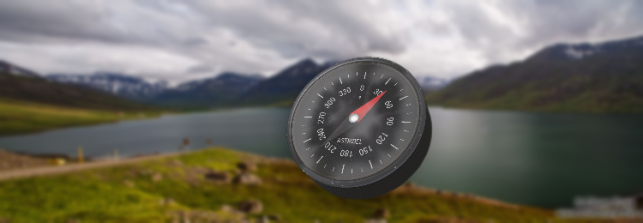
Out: 40
